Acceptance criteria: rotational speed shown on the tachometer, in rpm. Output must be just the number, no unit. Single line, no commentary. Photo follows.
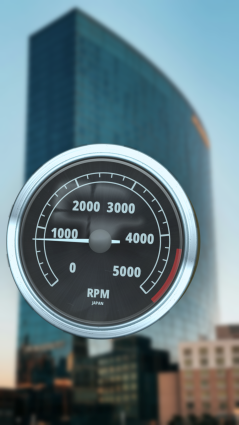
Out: 800
